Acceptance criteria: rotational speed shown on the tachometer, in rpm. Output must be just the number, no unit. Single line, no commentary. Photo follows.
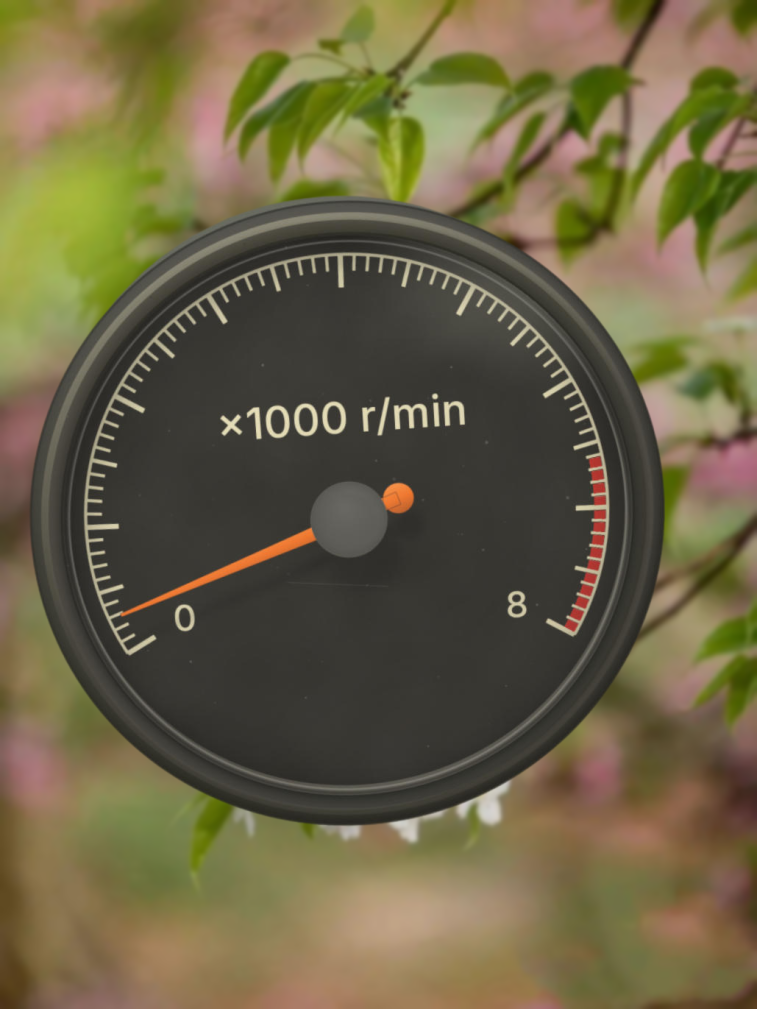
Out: 300
